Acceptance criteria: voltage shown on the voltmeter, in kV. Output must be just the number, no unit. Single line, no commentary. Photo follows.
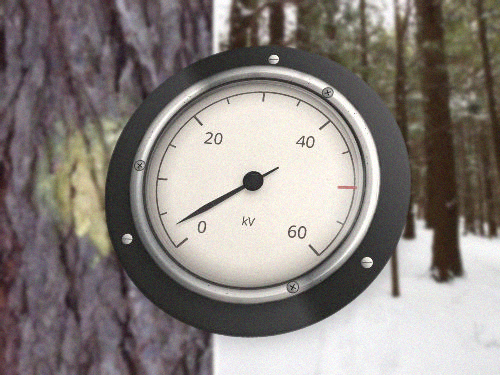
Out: 2.5
